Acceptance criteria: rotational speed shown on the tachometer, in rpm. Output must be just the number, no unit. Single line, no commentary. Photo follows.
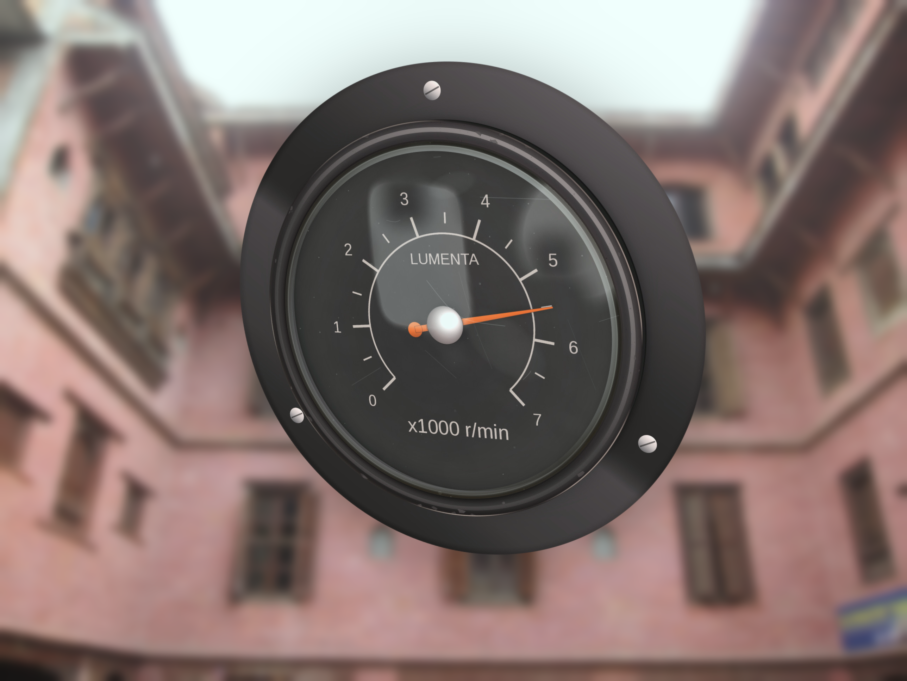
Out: 5500
